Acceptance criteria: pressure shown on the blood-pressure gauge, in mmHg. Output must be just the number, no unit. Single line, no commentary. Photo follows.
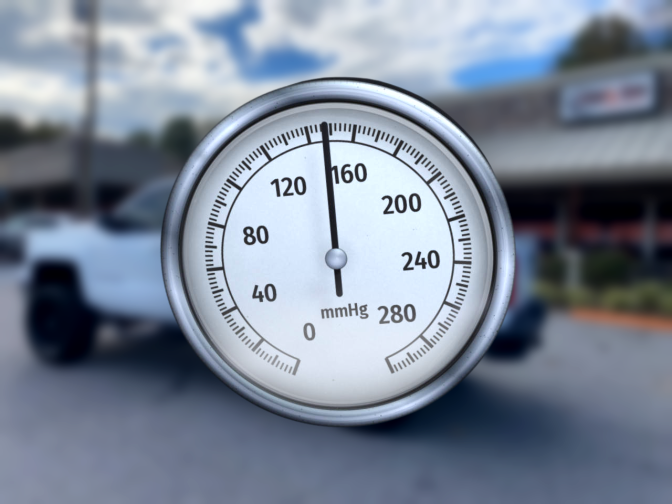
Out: 148
